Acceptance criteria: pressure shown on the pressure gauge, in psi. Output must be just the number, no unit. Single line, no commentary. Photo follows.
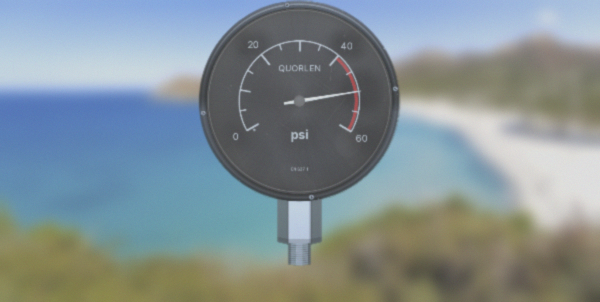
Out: 50
